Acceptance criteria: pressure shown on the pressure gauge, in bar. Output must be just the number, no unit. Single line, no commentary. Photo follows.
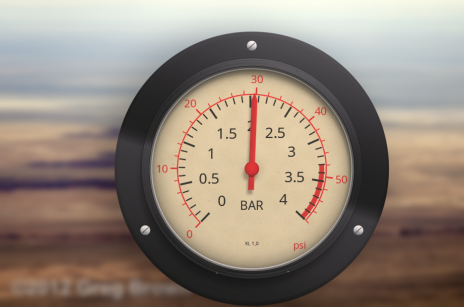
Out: 2.05
